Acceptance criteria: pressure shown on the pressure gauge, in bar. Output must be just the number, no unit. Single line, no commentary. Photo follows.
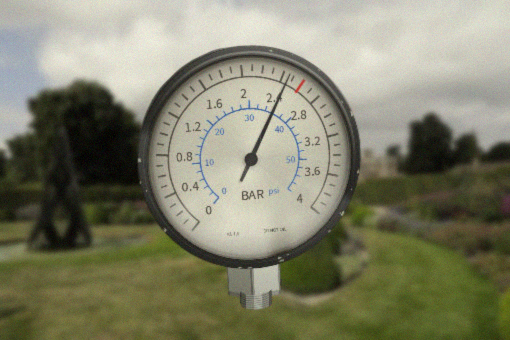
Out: 2.45
